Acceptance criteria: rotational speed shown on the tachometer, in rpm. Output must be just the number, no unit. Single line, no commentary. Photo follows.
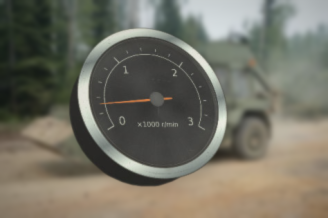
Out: 300
